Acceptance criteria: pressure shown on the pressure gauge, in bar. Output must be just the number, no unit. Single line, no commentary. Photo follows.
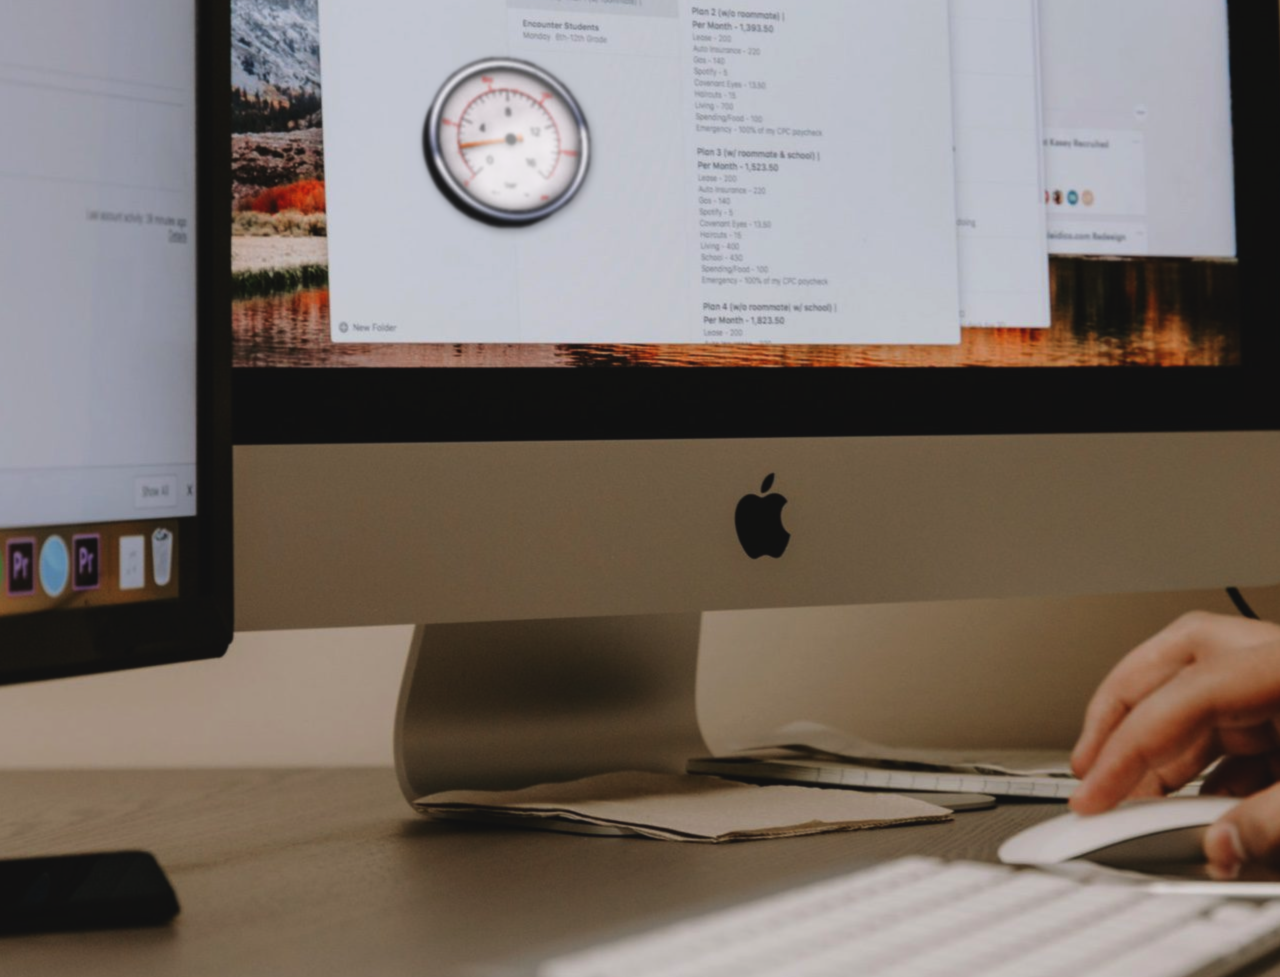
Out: 2
